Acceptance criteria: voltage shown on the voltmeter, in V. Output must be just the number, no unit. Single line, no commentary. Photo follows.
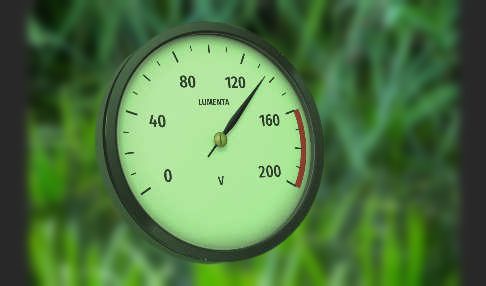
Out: 135
